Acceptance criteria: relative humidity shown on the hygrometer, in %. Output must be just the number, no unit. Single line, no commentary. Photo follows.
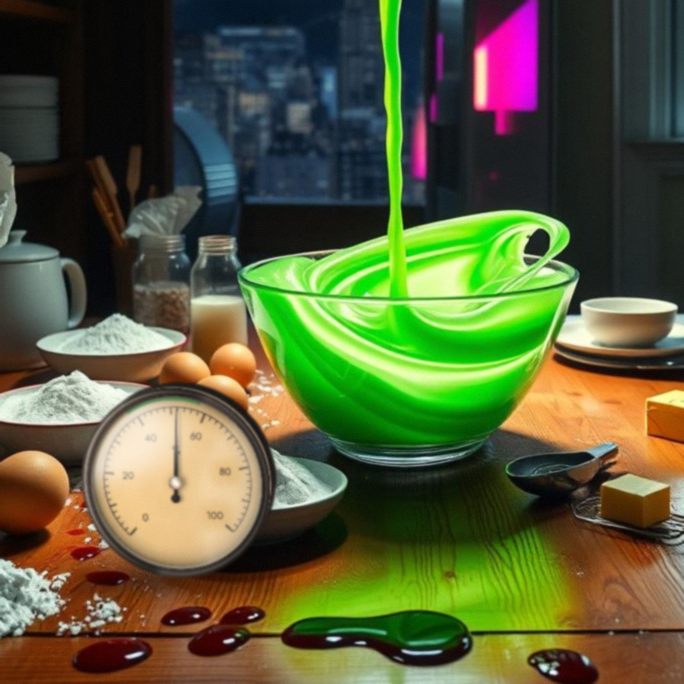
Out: 52
